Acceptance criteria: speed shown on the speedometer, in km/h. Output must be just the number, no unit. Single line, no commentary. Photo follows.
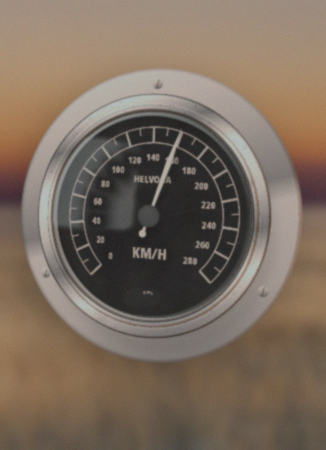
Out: 160
